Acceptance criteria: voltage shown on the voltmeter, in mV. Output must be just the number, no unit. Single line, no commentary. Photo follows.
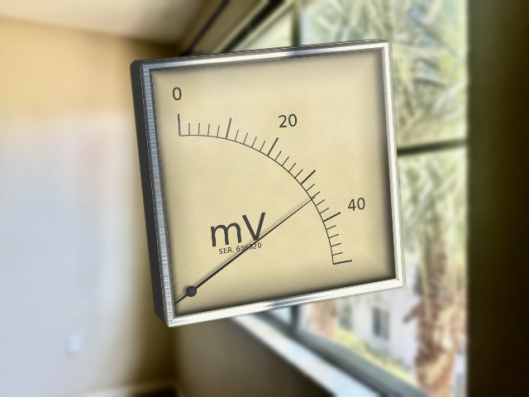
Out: 34
